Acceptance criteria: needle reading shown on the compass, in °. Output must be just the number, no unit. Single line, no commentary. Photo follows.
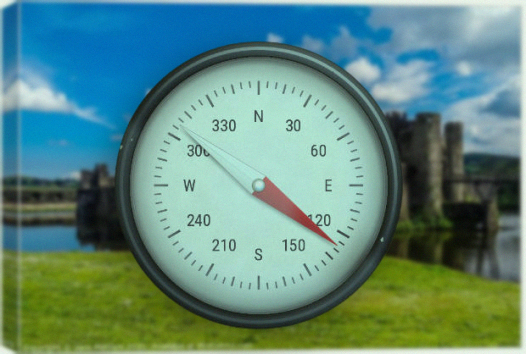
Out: 127.5
